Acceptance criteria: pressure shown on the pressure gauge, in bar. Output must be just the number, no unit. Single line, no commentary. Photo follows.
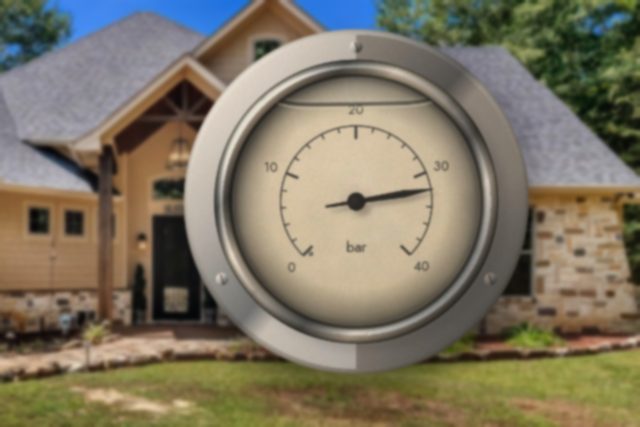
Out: 32
